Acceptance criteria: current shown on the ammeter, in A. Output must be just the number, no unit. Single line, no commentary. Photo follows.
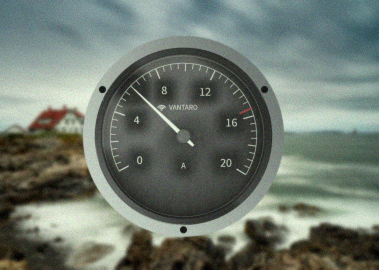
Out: 6
